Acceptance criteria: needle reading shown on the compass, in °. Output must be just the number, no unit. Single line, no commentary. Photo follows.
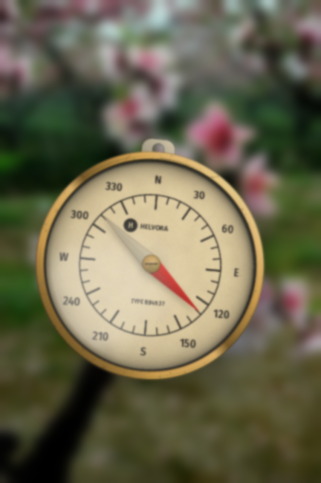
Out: 130
